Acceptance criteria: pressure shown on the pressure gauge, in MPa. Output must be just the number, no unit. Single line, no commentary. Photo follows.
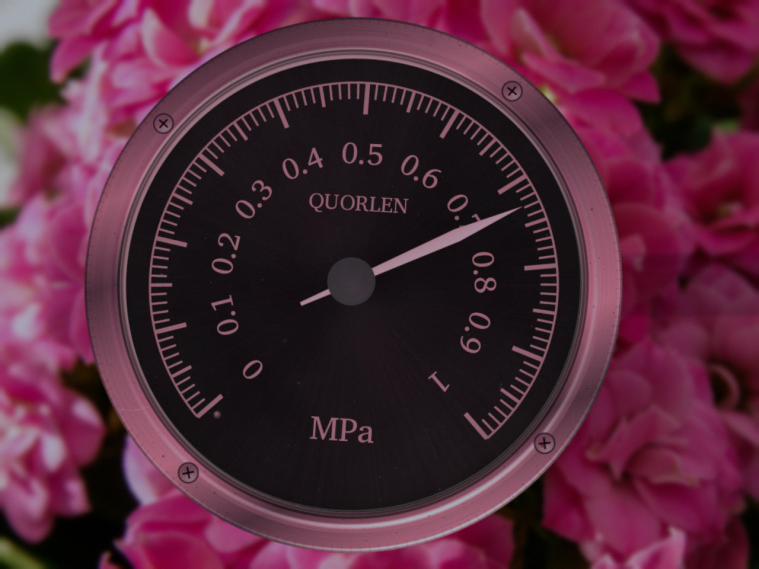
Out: 0.73
